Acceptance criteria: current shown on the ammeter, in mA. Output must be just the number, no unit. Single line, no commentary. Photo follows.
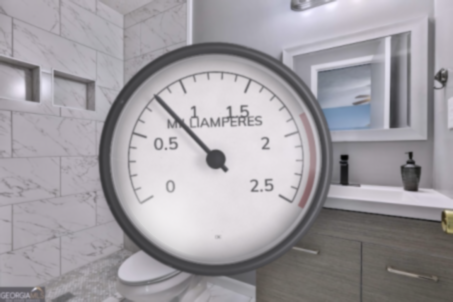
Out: 0.8
